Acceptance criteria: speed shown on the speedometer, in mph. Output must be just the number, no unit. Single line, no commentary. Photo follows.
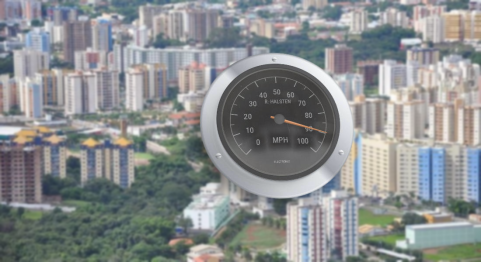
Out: 90
